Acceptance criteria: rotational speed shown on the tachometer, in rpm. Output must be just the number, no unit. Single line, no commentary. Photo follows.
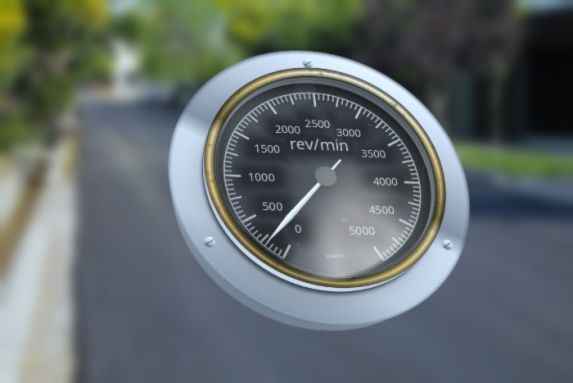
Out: 200
